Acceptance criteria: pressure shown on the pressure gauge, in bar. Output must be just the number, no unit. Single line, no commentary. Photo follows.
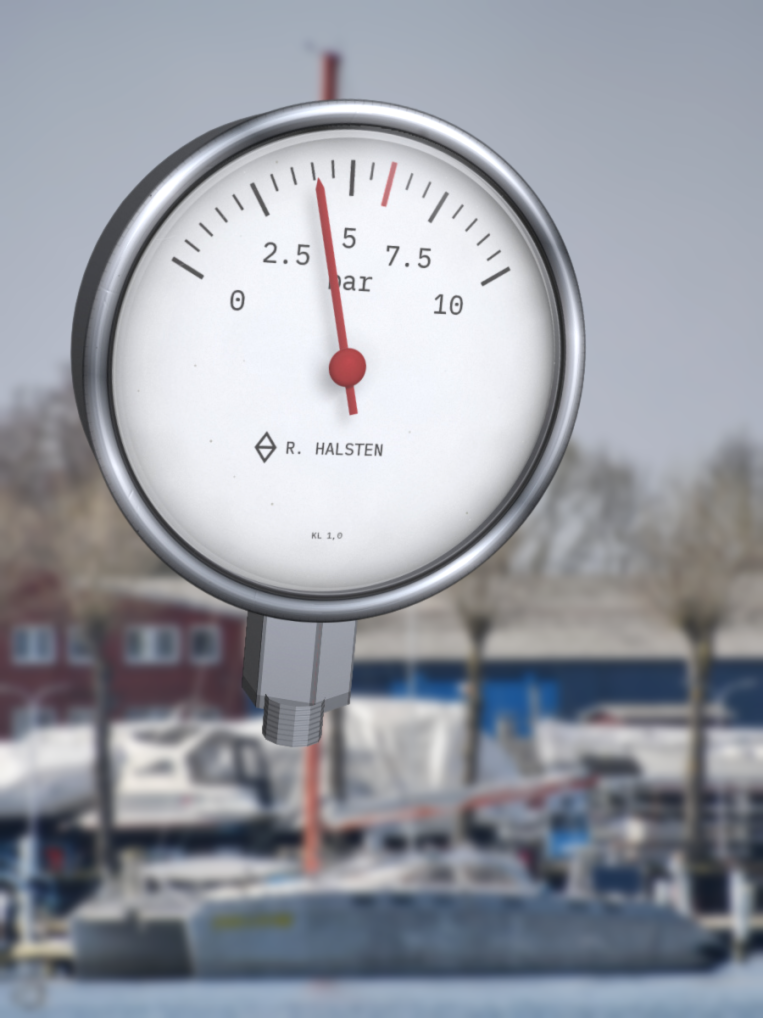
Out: 4
